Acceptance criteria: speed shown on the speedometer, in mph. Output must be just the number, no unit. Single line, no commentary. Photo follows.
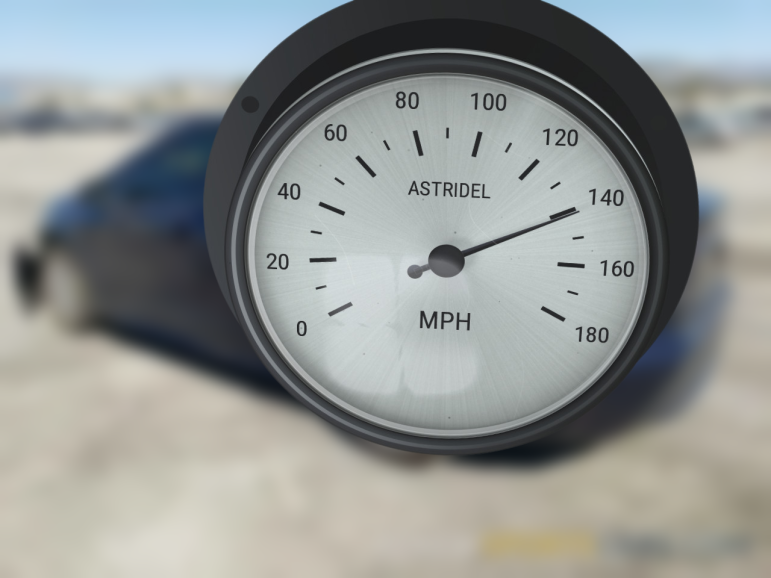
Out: 140
